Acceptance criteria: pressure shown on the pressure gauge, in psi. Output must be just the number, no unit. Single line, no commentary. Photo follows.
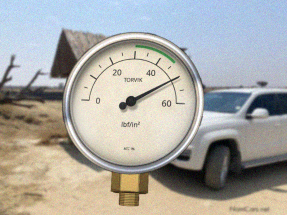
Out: 50
